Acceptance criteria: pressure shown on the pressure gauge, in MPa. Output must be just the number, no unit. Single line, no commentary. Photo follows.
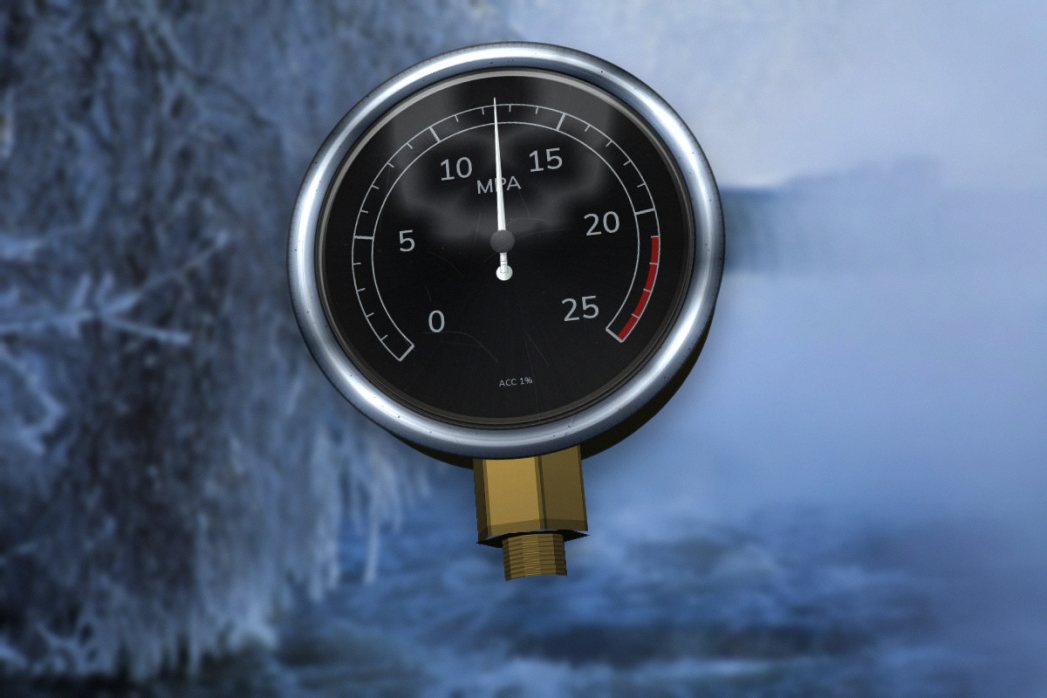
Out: 12.5
